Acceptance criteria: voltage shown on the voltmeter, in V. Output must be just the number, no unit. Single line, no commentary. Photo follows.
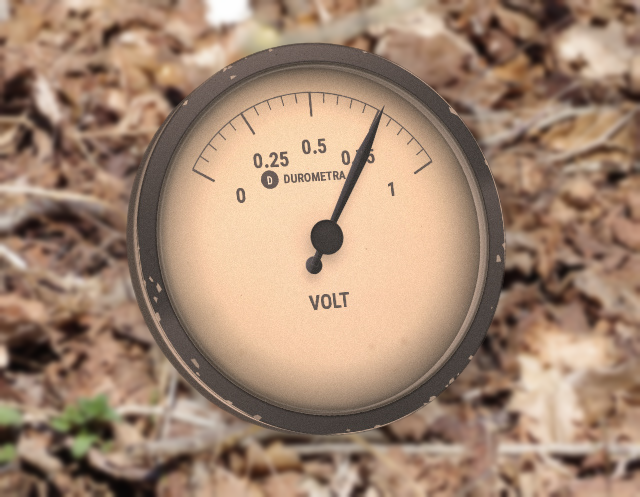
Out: 0.75
